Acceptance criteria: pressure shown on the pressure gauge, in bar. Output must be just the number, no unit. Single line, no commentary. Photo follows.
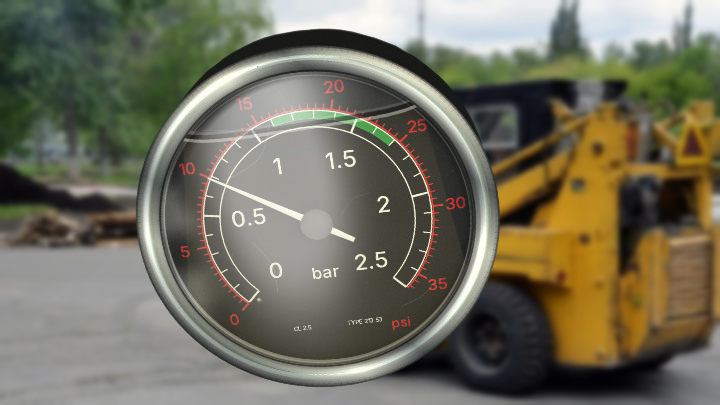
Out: 0.7
